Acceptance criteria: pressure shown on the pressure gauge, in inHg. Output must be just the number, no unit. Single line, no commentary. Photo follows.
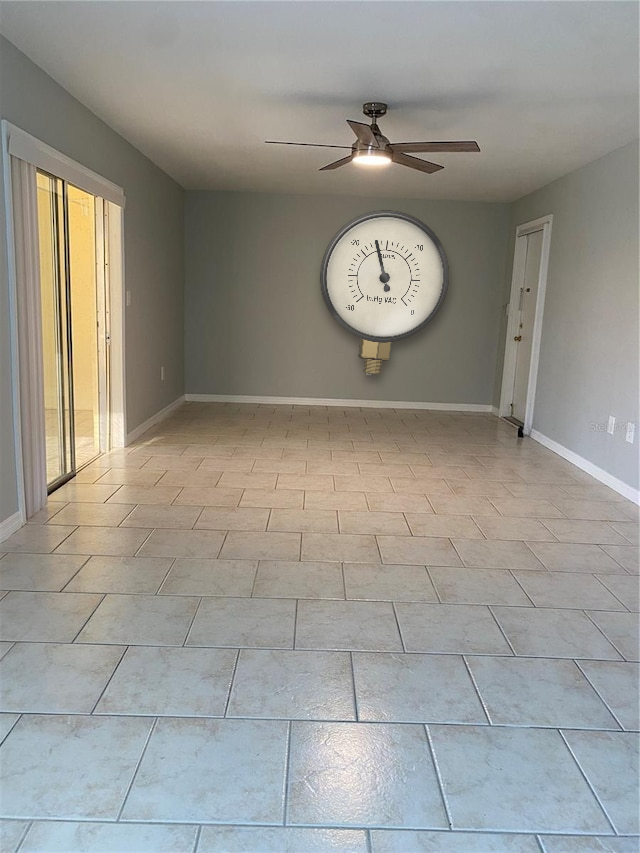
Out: -17
